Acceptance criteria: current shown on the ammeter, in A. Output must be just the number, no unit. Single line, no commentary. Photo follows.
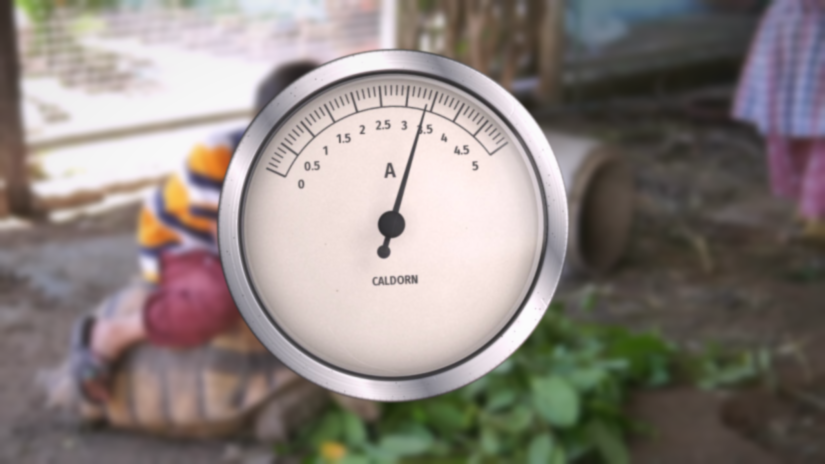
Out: 3.4
